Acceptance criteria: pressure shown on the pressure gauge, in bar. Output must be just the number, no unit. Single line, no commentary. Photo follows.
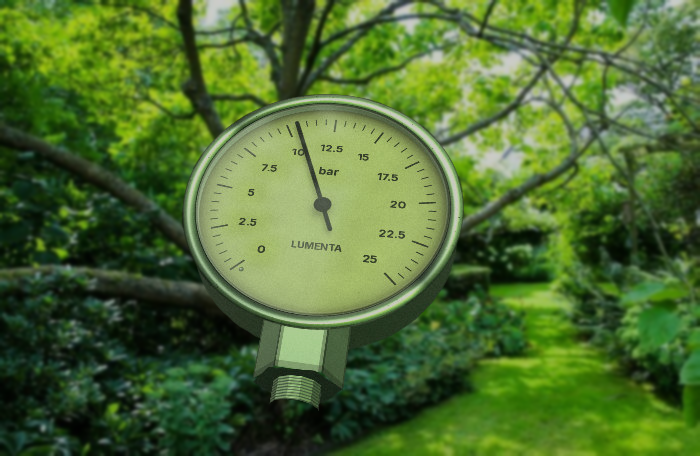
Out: 10.5
